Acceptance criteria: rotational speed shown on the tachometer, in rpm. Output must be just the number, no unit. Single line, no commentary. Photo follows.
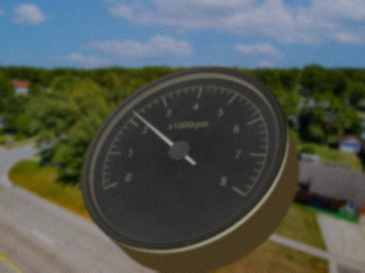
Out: 2200
